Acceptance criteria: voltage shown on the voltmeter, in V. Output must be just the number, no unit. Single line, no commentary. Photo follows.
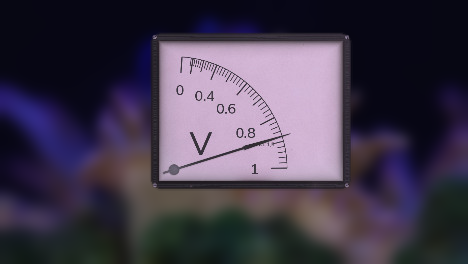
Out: 0.88
